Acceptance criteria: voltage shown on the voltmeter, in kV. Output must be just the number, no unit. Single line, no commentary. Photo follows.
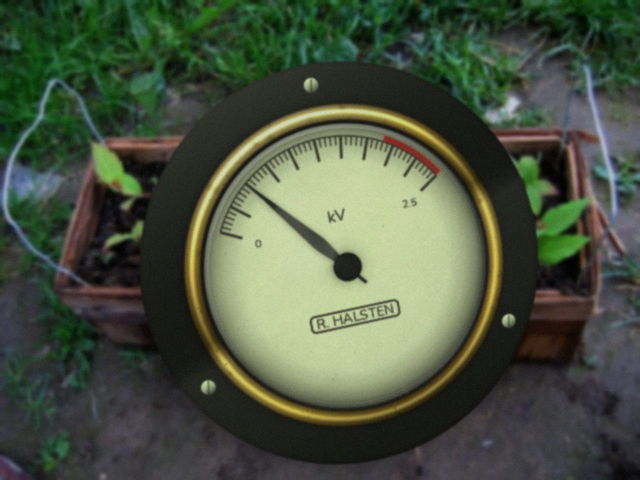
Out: 0.5
